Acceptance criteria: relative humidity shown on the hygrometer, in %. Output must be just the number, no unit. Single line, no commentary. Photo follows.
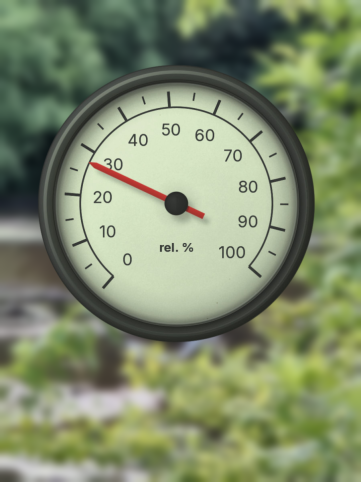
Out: 27.5
